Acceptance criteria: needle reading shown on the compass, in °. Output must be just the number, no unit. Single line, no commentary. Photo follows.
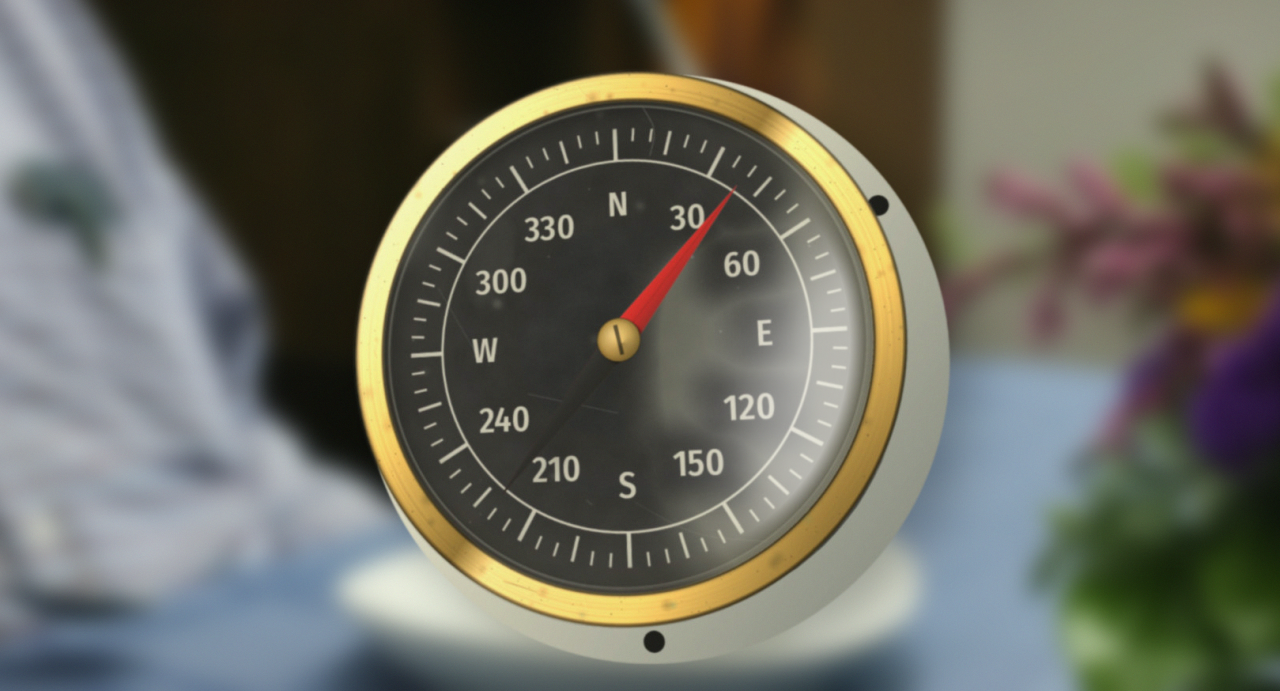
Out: 40
